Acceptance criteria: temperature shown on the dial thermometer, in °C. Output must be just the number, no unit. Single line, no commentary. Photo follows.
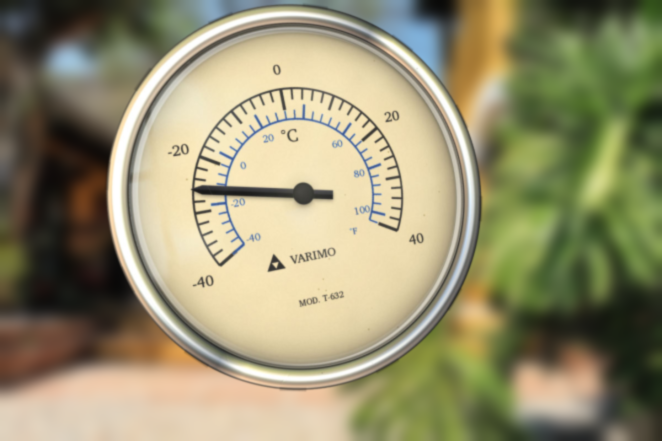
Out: -26
